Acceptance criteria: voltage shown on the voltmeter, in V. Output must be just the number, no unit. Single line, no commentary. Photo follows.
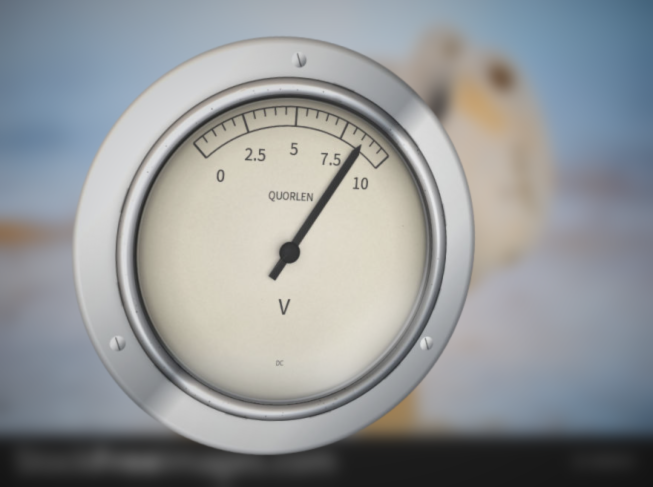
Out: 8.5
